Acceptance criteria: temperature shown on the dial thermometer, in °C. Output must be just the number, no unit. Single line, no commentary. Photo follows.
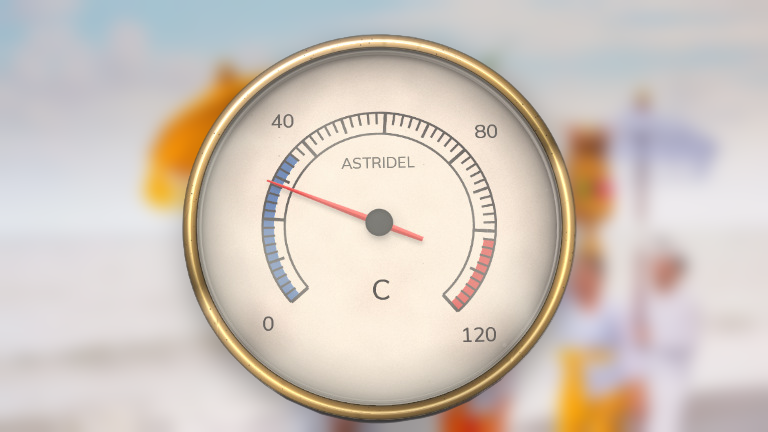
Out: 28
